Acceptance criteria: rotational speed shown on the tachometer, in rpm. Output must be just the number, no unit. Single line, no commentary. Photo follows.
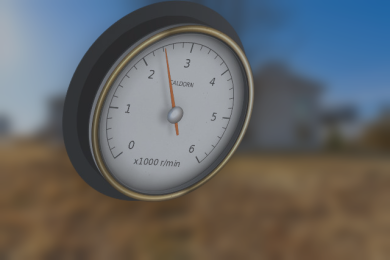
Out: 2400
